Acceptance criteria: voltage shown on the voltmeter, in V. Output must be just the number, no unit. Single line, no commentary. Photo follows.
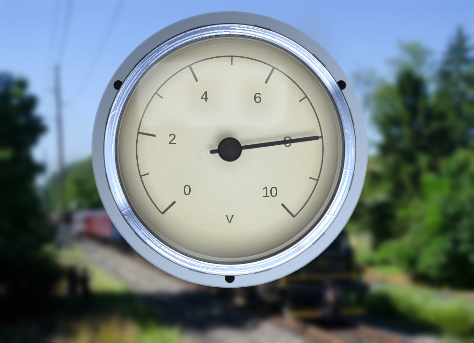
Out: 8
